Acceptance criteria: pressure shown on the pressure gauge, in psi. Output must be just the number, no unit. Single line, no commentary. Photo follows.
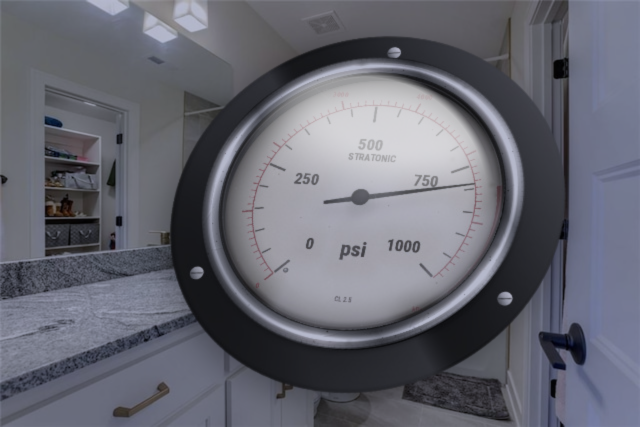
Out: 800
